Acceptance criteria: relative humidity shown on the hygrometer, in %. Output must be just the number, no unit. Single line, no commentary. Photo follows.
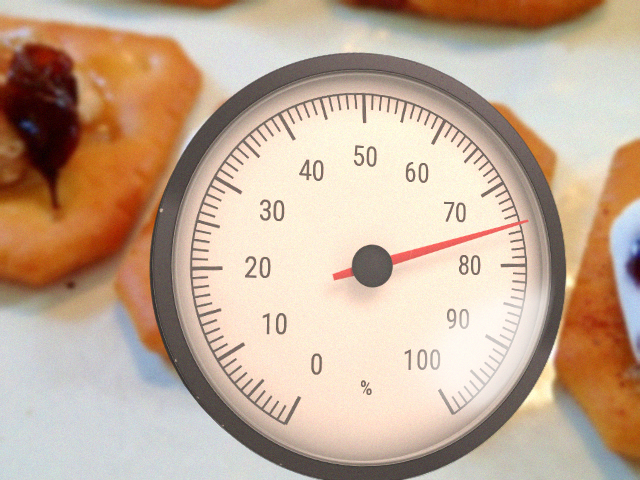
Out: 75
